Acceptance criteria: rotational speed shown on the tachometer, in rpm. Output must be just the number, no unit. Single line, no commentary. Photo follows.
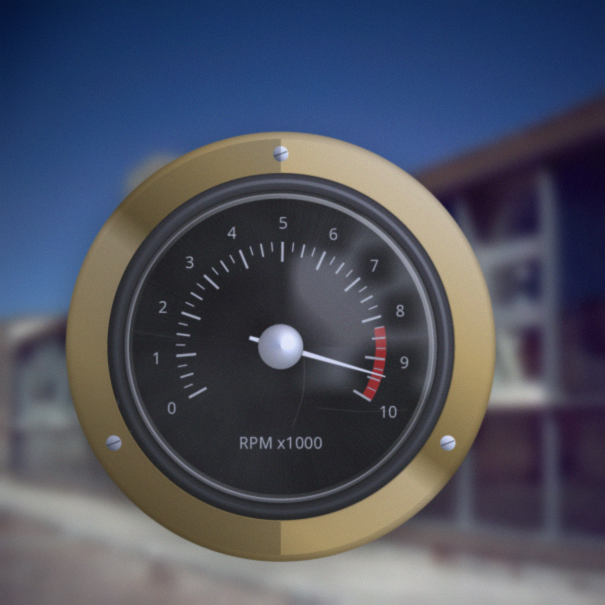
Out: 9375
